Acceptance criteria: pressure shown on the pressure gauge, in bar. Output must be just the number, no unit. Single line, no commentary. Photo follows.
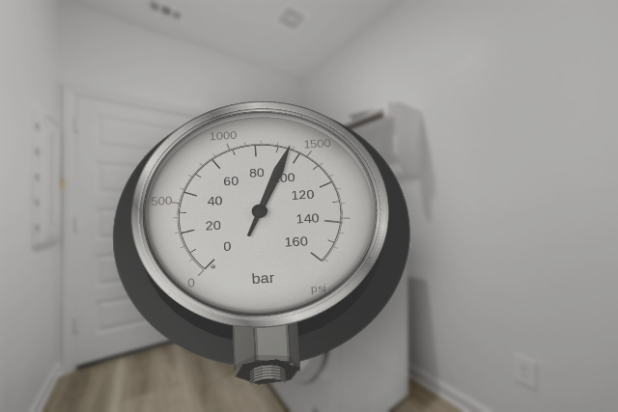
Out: 95
